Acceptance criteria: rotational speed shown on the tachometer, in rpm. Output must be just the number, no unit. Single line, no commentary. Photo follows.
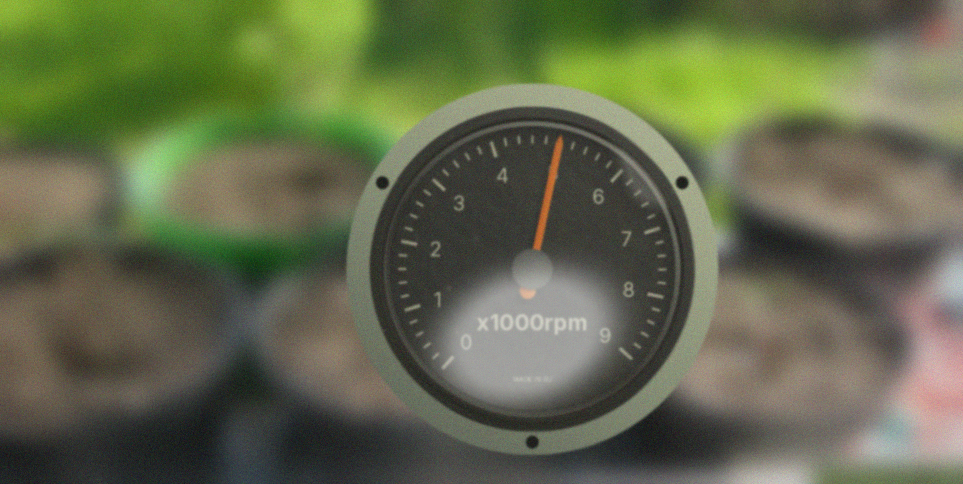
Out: 5000
